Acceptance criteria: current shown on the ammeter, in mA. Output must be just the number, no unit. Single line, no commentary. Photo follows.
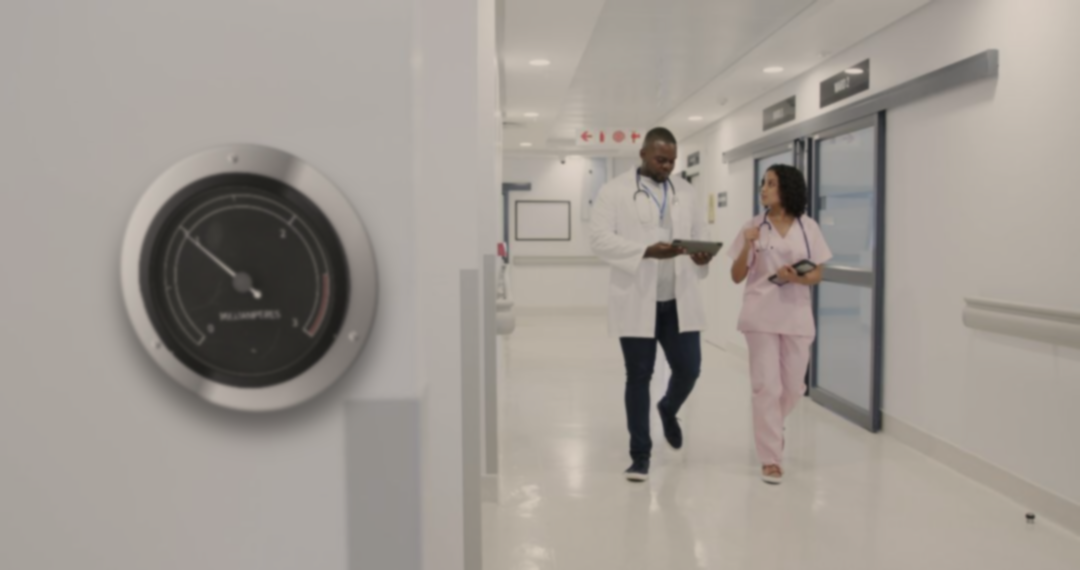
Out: 1
